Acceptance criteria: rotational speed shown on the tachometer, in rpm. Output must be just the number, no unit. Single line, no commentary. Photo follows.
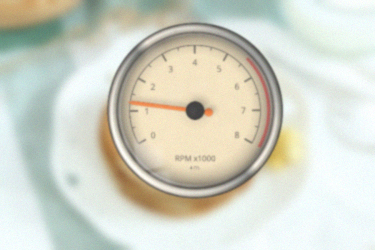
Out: 1250
